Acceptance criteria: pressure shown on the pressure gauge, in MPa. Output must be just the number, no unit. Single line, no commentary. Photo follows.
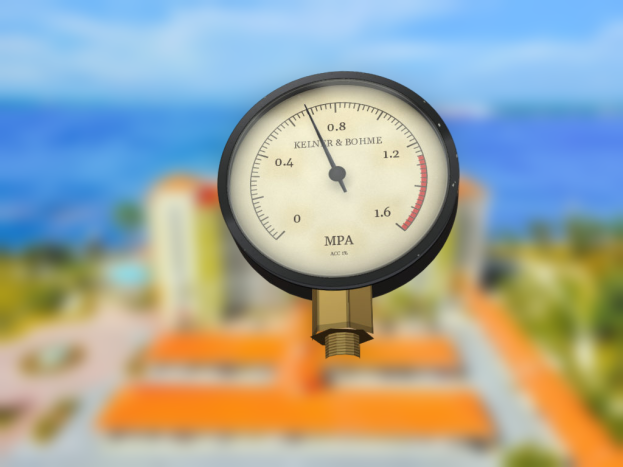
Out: 0.68
